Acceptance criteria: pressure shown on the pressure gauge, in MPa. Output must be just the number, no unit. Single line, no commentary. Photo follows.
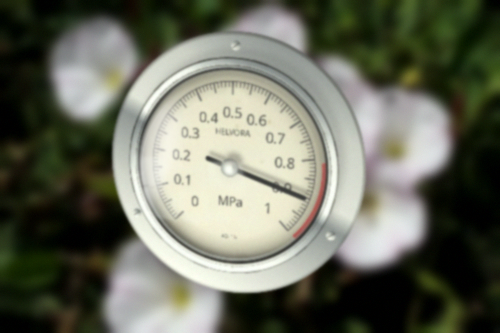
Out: 0.9
